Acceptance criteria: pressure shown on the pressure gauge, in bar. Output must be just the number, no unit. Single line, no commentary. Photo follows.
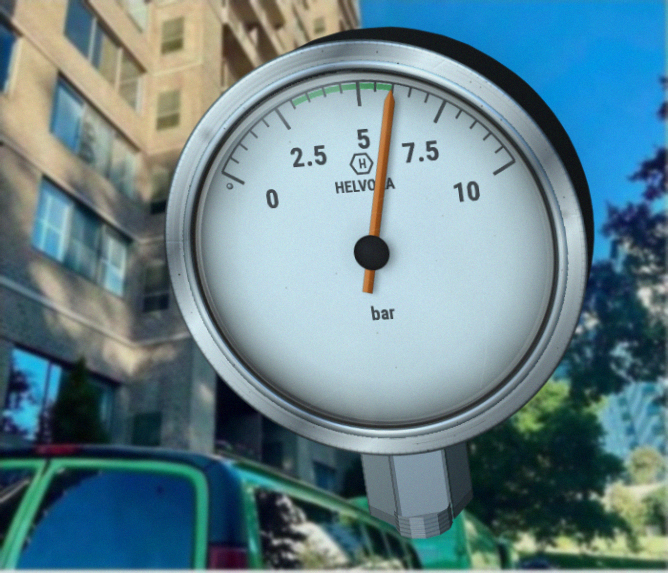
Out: 6
